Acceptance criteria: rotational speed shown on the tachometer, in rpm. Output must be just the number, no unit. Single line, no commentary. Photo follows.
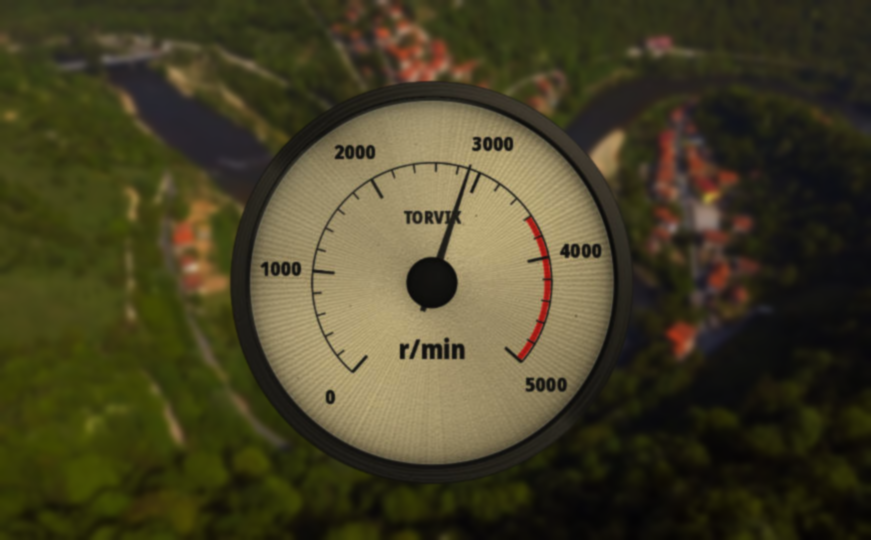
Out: 2900
